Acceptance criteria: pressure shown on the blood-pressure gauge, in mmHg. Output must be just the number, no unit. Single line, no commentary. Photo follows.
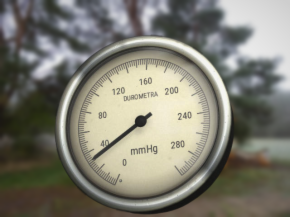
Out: 30
